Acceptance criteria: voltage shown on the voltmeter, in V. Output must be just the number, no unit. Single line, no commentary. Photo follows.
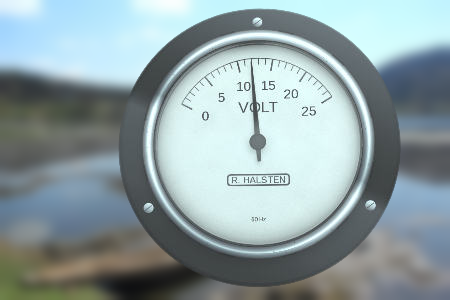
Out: 12
